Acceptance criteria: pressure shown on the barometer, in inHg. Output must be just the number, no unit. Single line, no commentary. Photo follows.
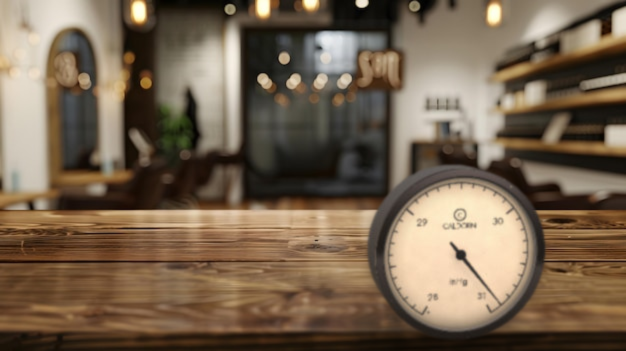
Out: 30.9
